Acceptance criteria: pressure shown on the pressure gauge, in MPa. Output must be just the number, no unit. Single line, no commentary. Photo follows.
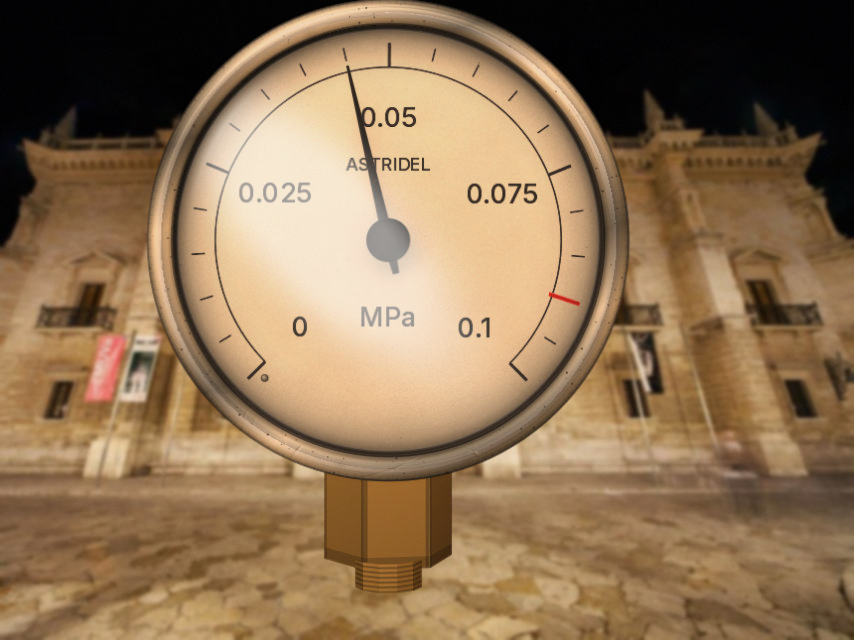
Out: 0.045
